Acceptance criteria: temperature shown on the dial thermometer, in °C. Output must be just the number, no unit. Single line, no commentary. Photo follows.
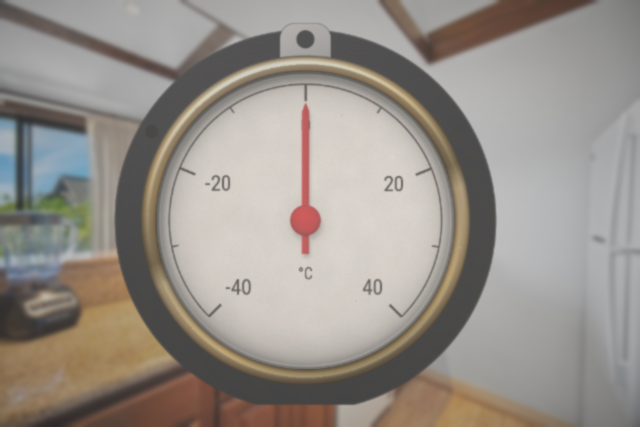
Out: 0
